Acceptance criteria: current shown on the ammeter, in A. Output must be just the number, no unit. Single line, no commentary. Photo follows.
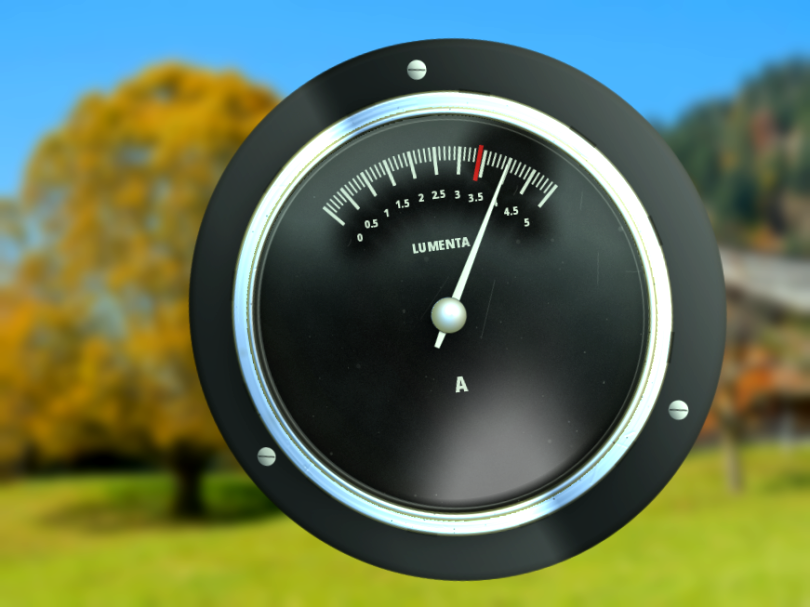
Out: 4
